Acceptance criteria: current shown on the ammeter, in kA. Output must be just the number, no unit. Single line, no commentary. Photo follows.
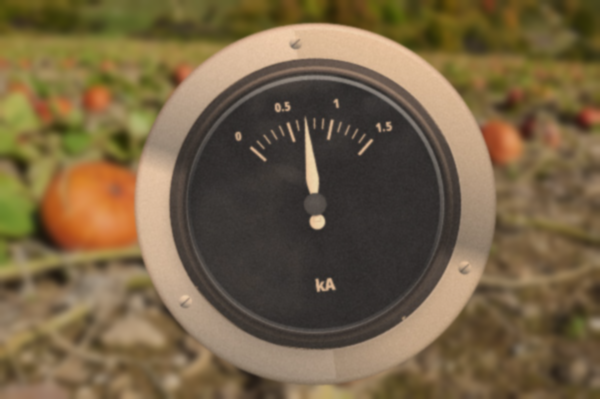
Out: 0.7
